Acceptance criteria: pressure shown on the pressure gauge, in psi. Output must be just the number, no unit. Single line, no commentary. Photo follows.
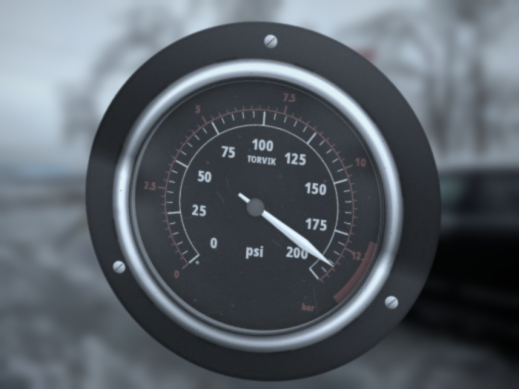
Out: 190
